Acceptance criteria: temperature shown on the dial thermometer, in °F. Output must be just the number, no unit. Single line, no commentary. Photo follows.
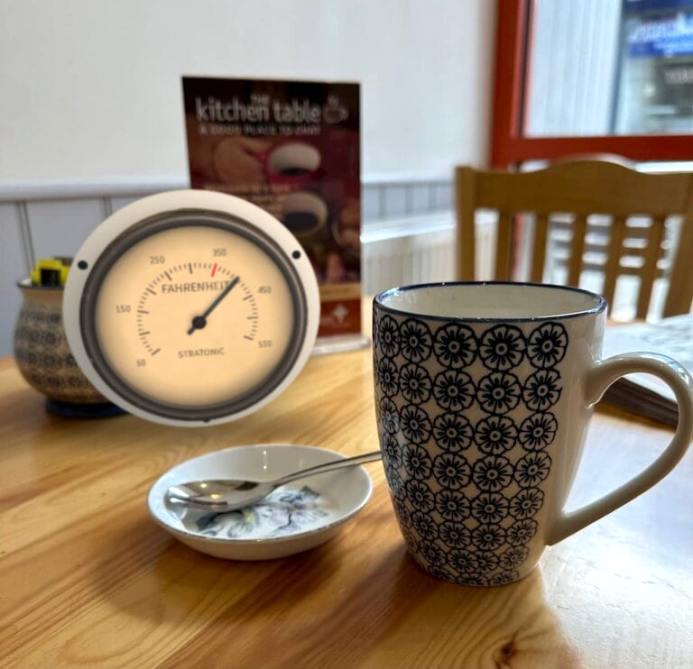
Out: 400
